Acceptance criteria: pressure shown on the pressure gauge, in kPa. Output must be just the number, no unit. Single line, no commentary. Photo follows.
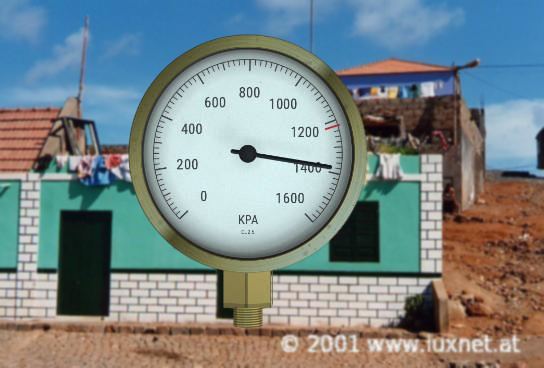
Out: 1380
